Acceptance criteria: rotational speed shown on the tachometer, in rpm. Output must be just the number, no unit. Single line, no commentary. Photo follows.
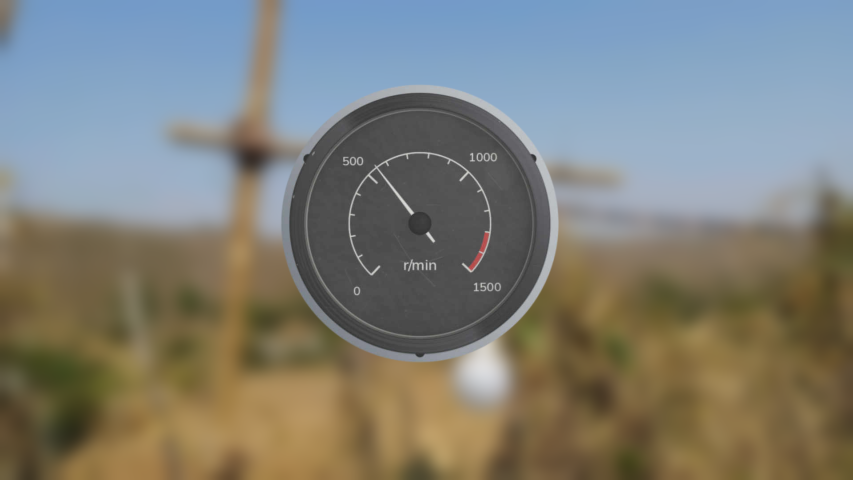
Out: 550
